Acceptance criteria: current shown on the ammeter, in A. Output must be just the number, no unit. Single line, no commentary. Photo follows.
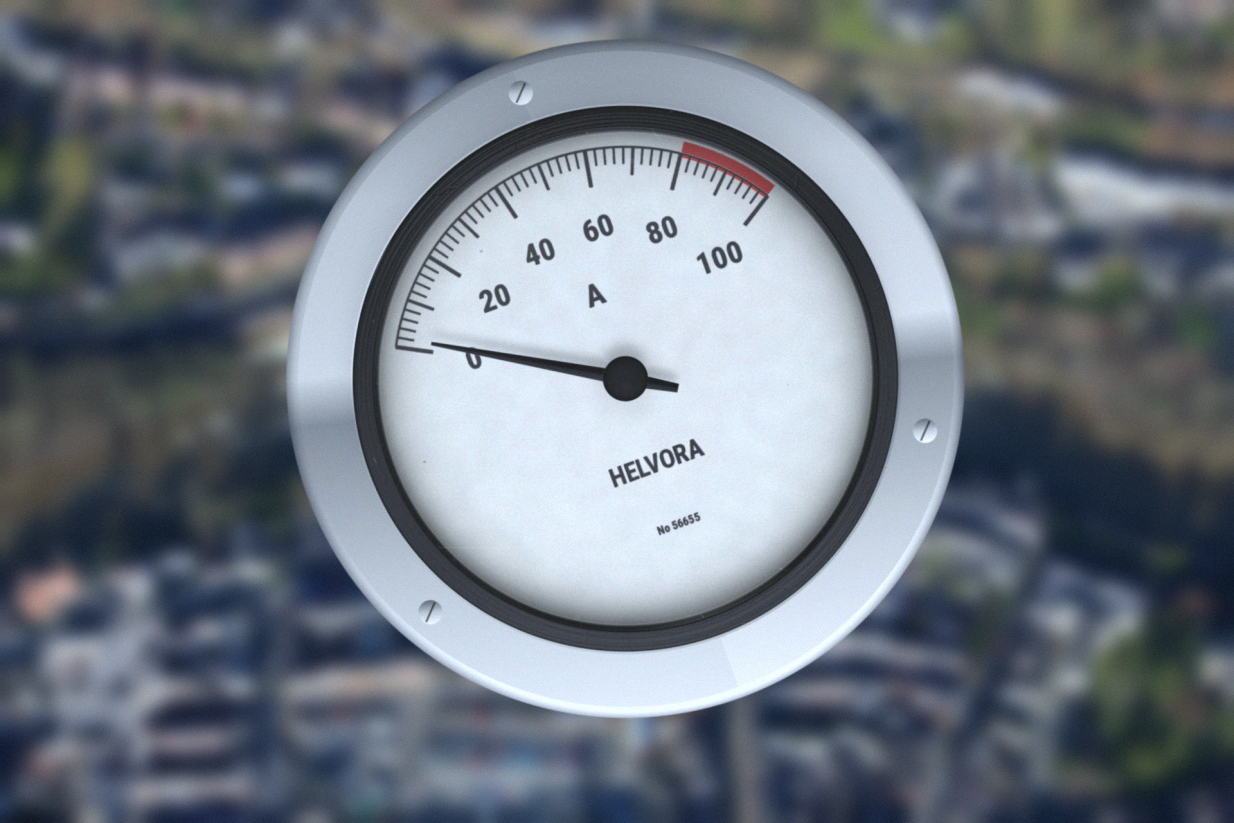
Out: 2
